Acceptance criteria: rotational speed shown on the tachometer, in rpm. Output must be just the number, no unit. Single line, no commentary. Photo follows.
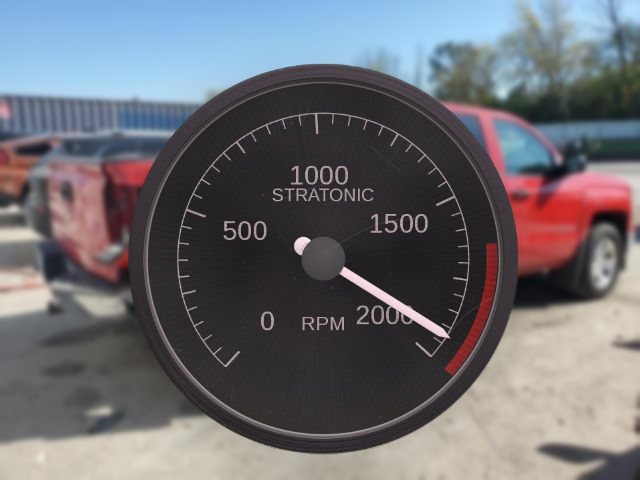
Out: 1925
